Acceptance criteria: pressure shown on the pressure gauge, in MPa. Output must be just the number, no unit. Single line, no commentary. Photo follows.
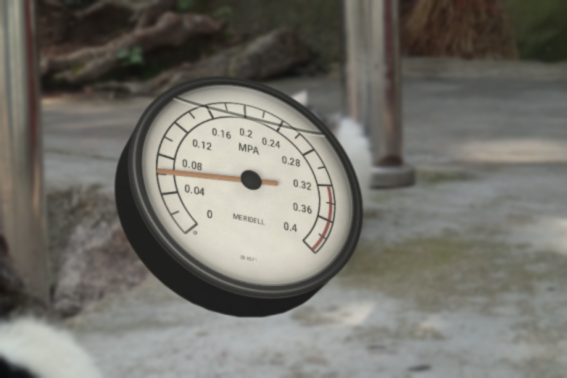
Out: 0.06
